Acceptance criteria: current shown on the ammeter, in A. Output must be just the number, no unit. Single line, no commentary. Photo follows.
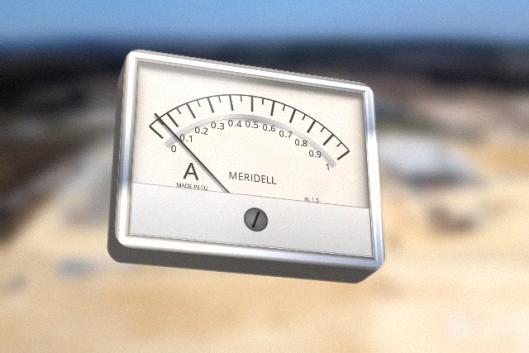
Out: 0.05
